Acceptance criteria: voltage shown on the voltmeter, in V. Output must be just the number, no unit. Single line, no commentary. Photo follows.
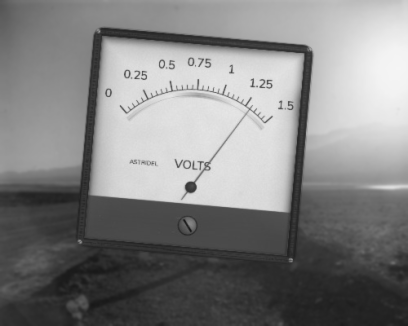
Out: 1.3
